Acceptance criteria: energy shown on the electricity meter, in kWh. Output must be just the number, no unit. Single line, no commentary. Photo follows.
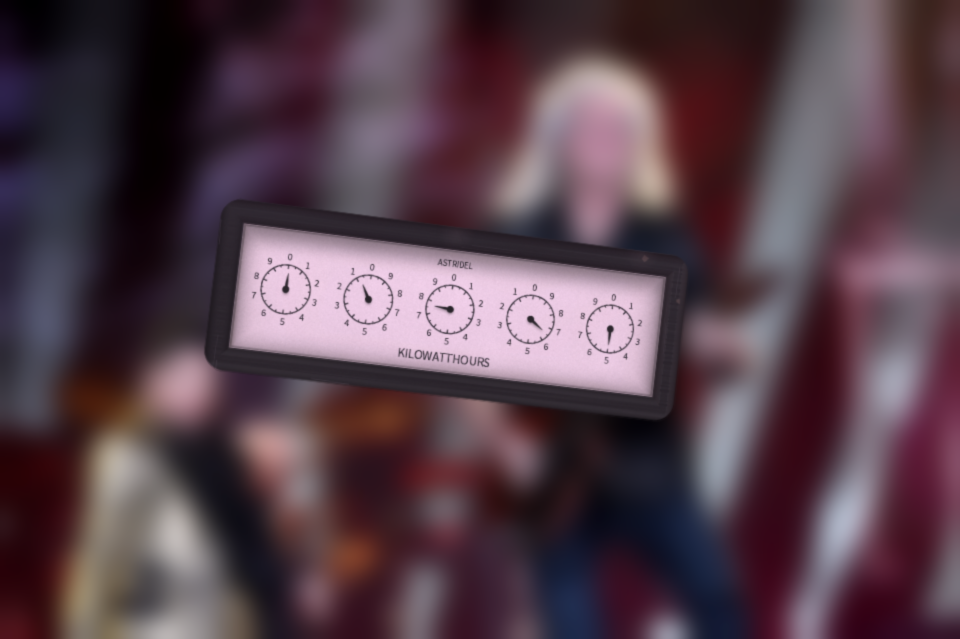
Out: 765
